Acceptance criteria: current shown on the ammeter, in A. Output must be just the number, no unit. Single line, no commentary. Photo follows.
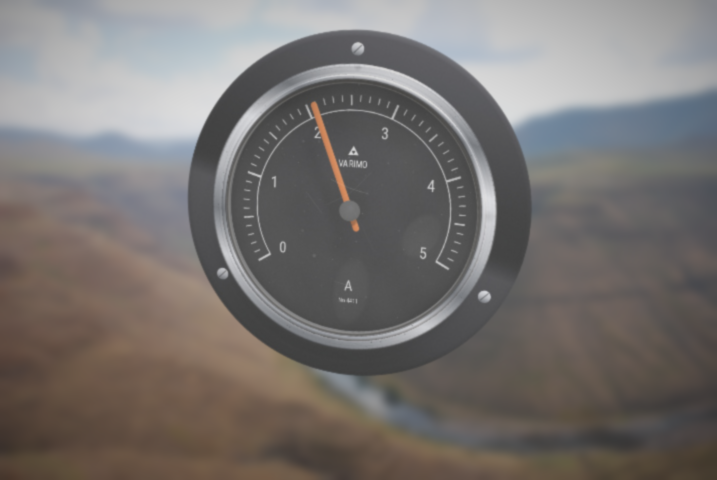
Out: 2.1
